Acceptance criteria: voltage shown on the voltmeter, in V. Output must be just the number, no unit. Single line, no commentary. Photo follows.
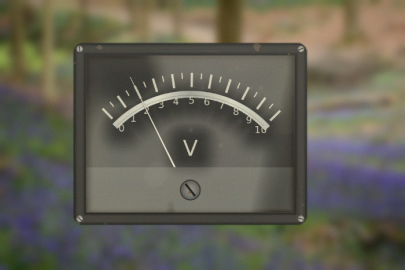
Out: 2
